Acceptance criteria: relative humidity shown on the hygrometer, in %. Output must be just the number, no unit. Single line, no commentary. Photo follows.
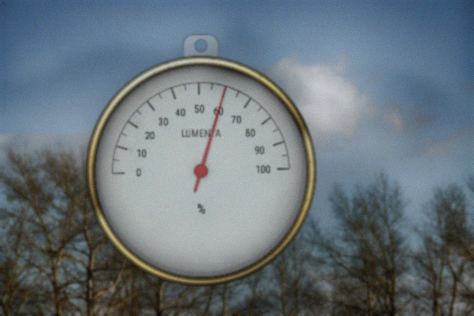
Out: 60
